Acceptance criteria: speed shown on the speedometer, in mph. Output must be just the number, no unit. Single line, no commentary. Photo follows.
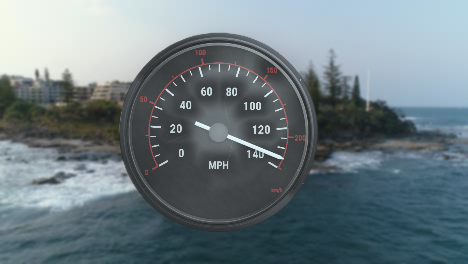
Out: 135
